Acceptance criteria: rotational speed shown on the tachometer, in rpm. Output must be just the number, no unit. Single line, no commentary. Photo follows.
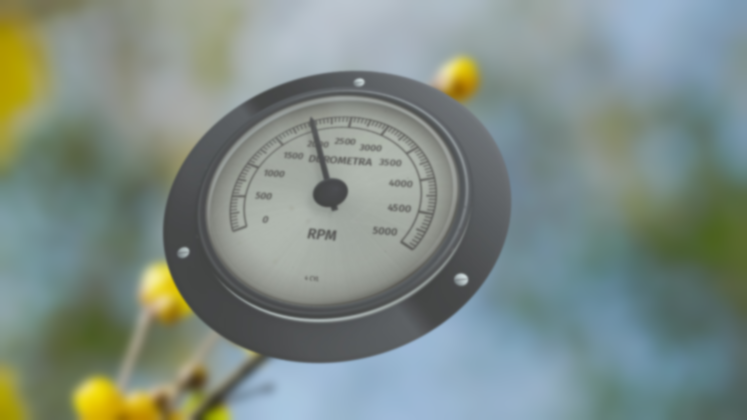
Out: 2000
